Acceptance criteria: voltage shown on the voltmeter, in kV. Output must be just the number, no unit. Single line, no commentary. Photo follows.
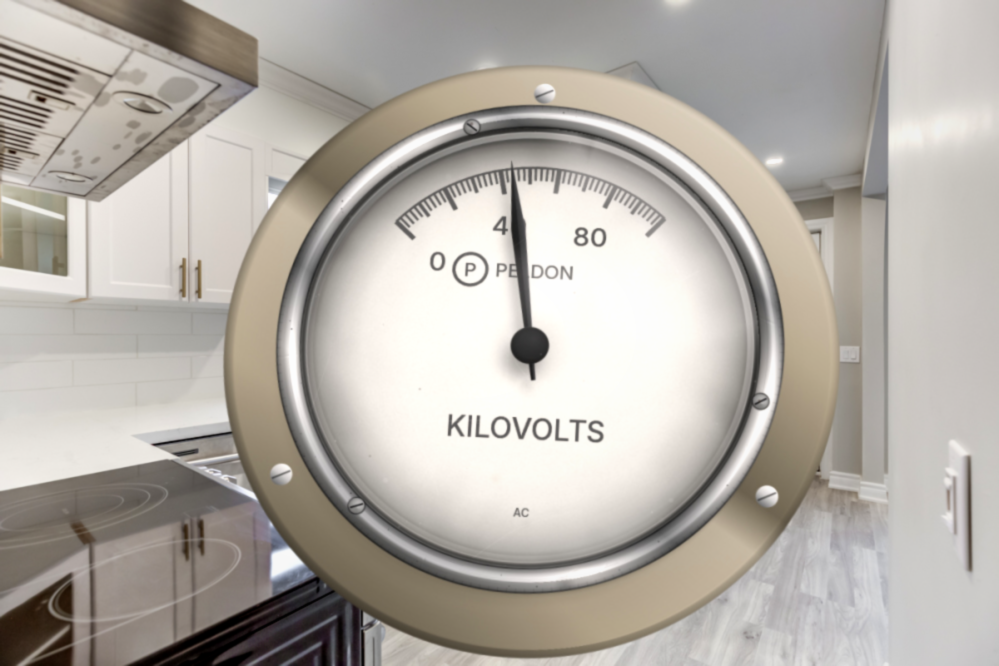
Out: 44
